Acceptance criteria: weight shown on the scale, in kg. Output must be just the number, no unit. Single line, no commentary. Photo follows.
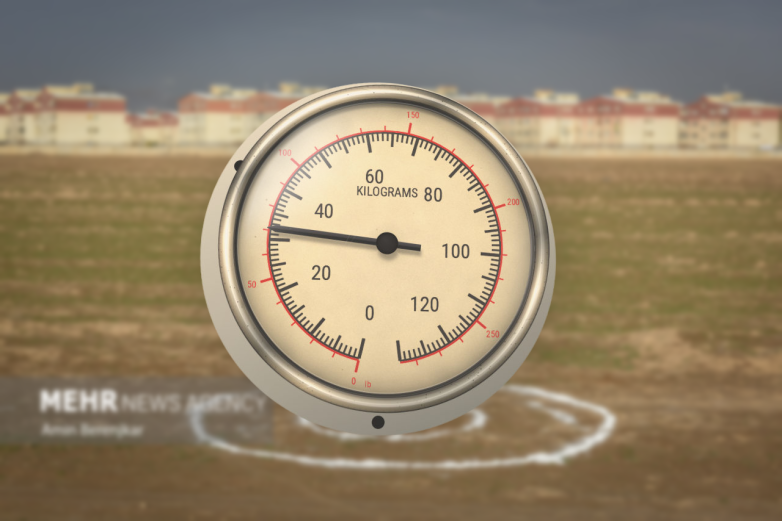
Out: 32
